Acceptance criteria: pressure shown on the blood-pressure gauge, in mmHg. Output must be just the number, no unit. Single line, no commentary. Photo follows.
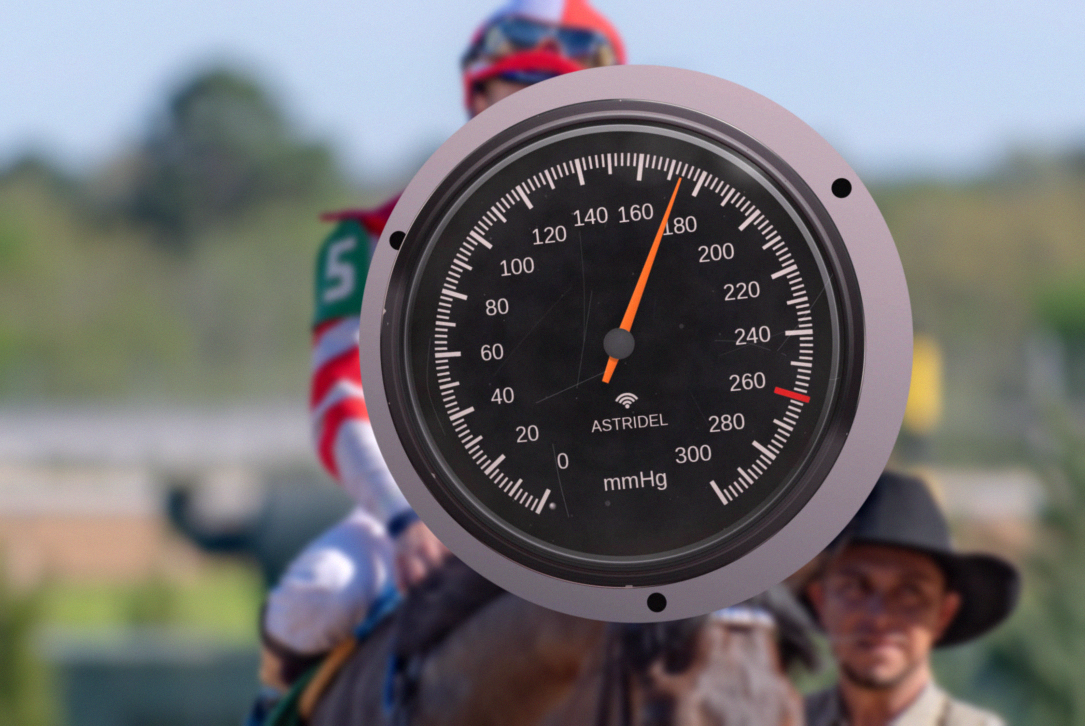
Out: 174
